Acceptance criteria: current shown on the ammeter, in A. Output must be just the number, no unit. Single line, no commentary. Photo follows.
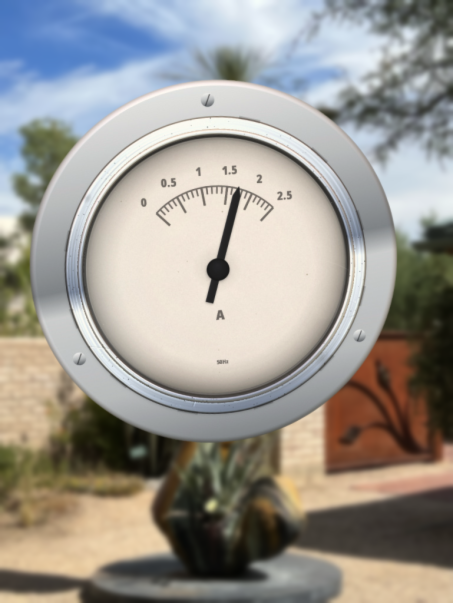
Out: 1.7
